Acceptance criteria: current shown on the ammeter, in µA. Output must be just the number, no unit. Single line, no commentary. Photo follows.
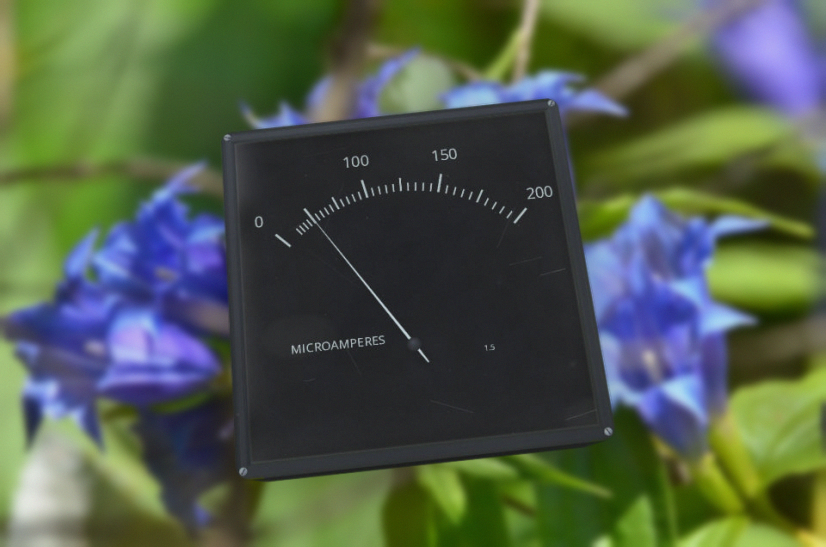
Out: 50
